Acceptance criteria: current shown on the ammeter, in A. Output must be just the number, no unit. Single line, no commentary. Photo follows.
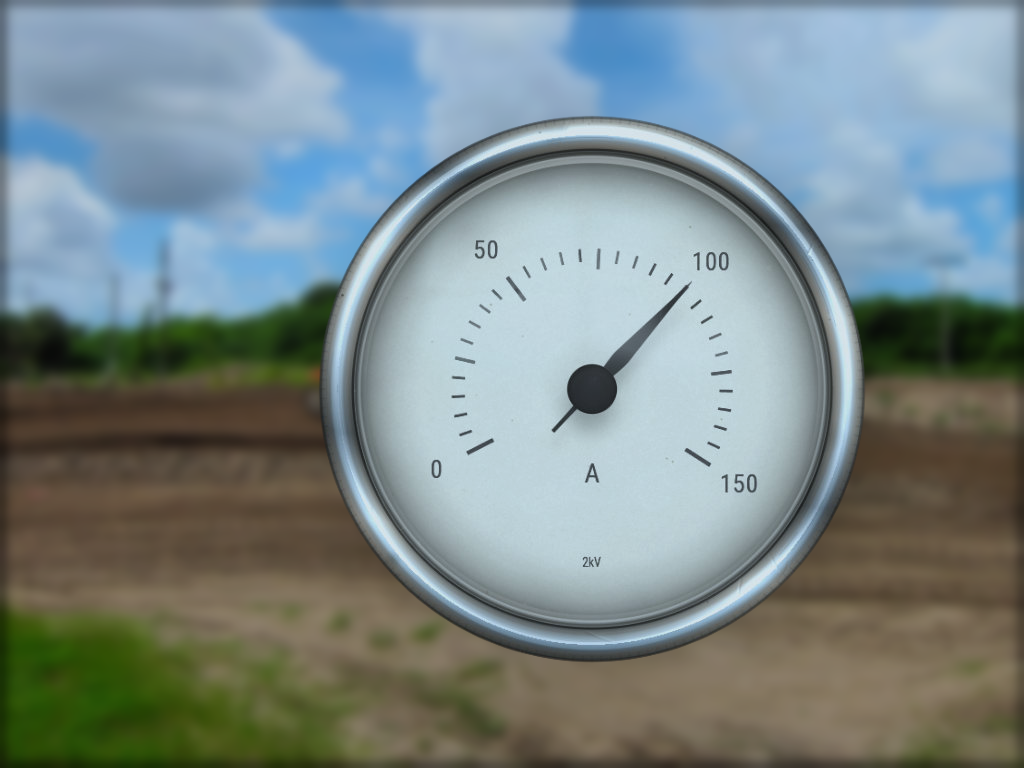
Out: 100
